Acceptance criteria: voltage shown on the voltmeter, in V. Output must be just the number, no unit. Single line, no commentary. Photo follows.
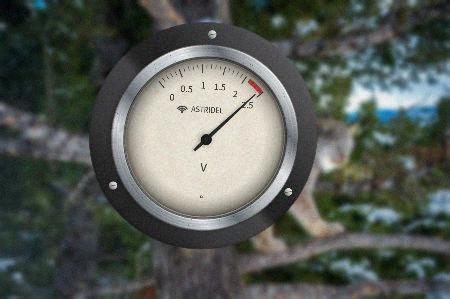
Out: 2.4
